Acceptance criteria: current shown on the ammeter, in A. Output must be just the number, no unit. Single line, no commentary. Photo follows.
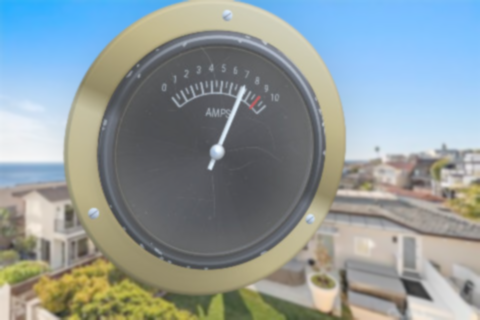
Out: 7
